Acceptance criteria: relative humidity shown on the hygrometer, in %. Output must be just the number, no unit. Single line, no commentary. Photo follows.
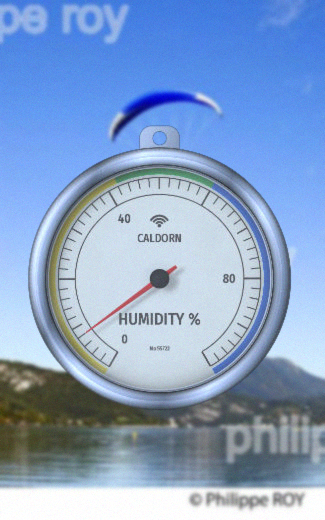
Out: 8
